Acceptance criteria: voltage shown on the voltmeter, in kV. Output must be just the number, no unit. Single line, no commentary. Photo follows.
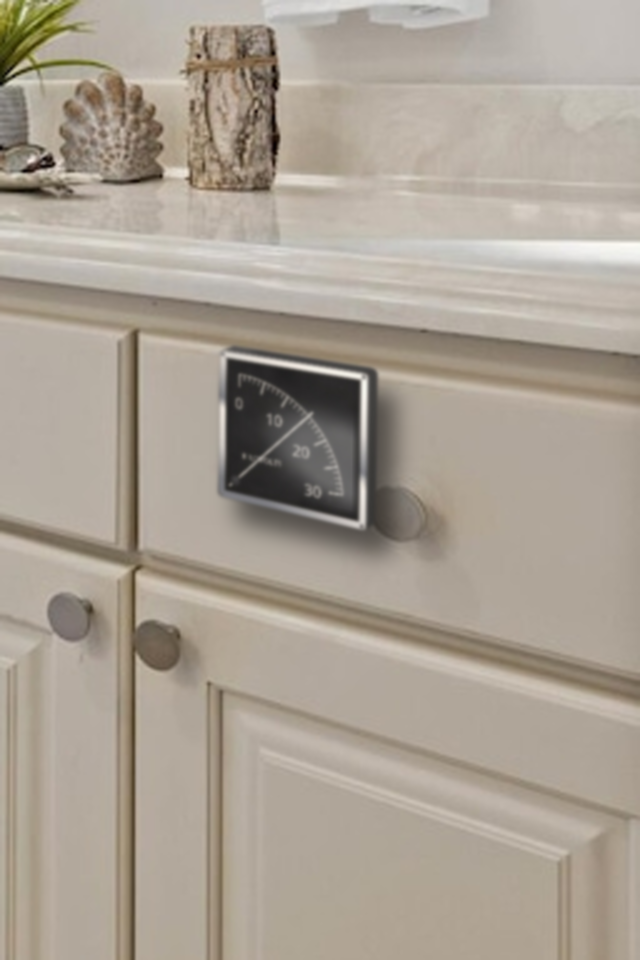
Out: 15
